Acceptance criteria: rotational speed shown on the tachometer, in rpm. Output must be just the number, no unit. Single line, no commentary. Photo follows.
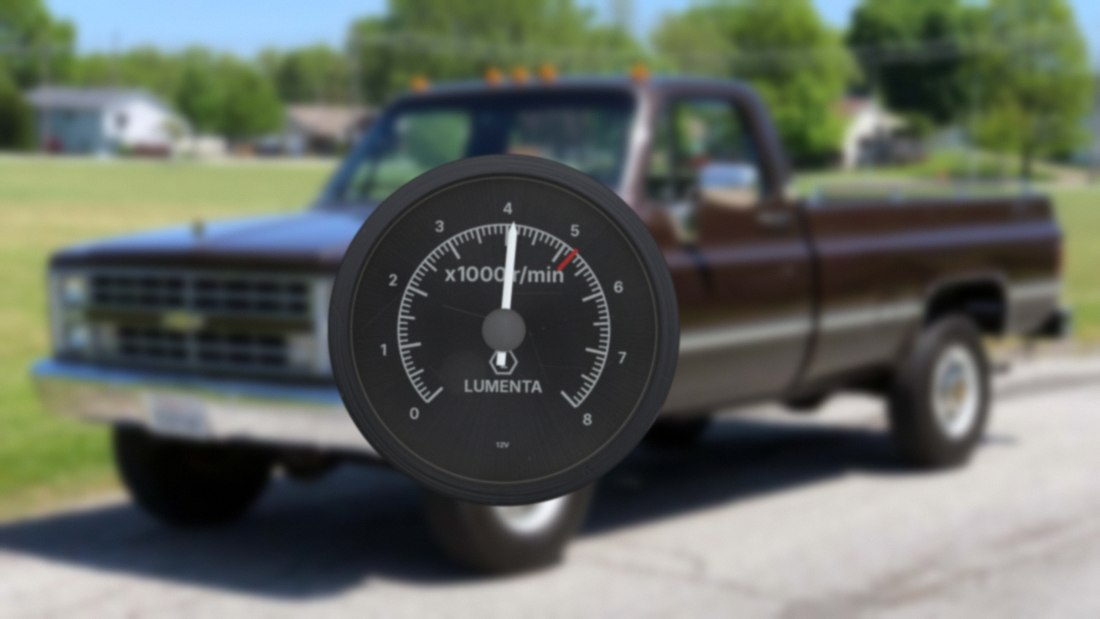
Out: 4100
